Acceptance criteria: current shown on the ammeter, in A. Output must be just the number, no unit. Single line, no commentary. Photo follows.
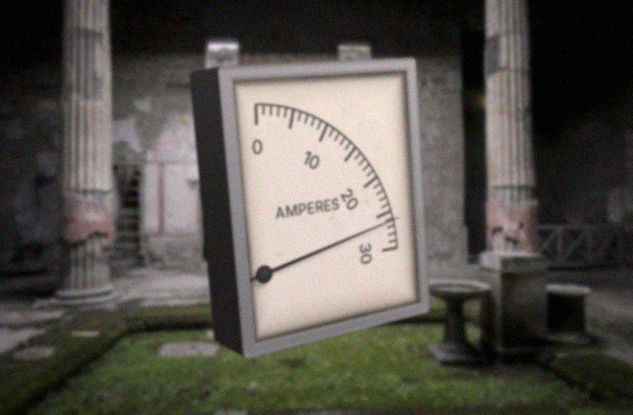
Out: 26
